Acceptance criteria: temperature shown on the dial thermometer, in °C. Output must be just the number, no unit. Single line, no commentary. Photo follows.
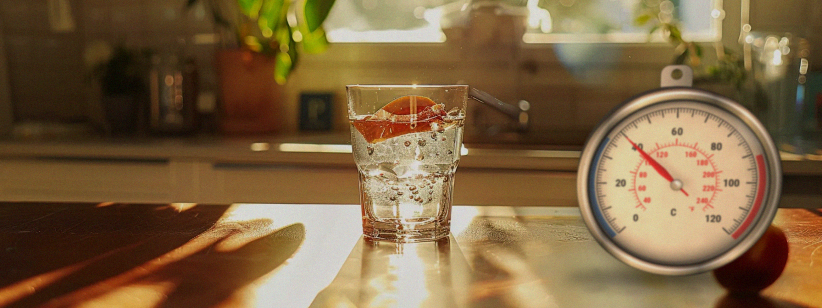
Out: 40
